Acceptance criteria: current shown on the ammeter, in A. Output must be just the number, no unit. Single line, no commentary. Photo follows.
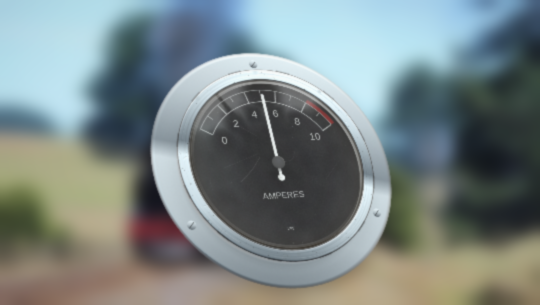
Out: 5
